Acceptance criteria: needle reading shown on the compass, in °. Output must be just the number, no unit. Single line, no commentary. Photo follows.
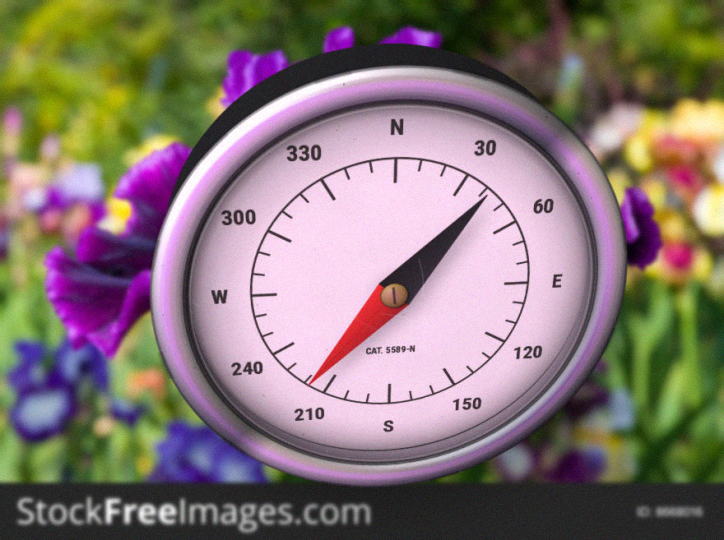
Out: 220
